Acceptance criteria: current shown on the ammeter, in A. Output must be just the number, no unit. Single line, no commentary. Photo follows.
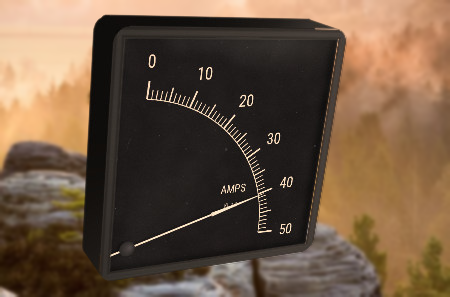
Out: 40
